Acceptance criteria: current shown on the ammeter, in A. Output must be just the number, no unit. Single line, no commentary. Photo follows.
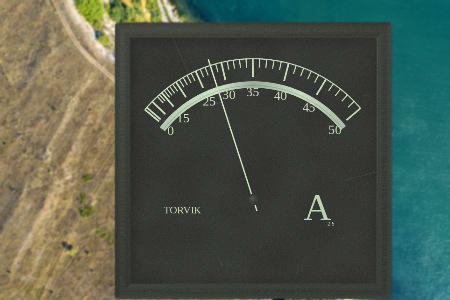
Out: 28
